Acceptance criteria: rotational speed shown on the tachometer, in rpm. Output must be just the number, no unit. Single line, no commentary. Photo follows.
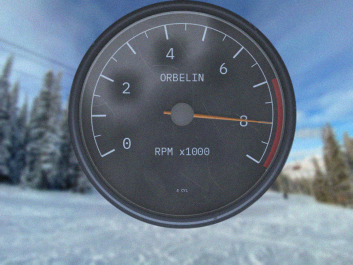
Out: 8000
